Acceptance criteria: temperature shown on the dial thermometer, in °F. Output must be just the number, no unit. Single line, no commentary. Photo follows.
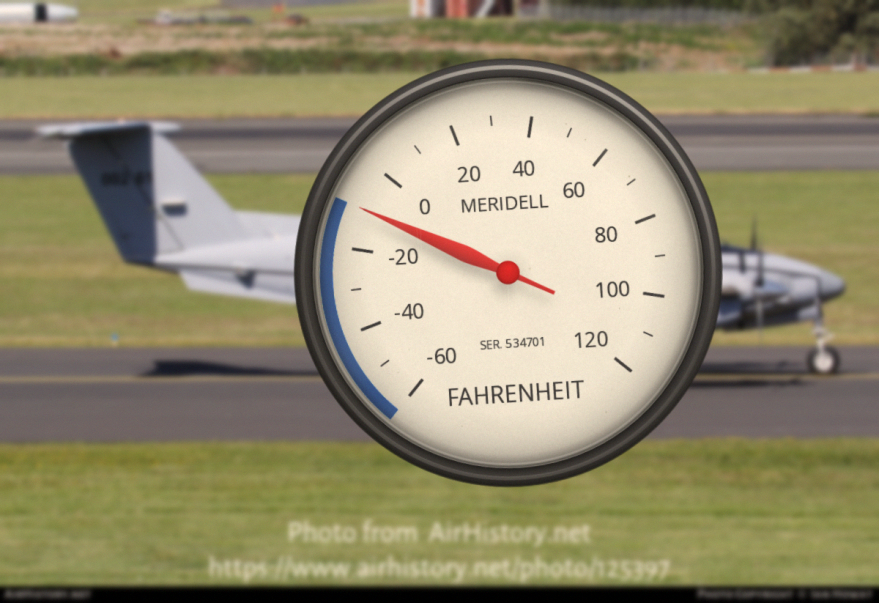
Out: -10
